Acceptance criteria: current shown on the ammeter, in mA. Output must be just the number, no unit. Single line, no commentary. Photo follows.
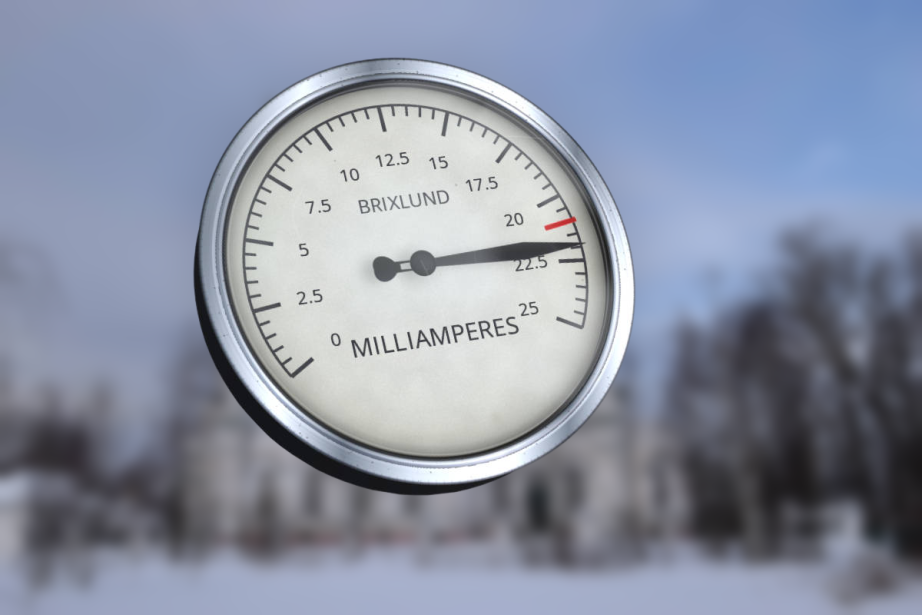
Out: 22
